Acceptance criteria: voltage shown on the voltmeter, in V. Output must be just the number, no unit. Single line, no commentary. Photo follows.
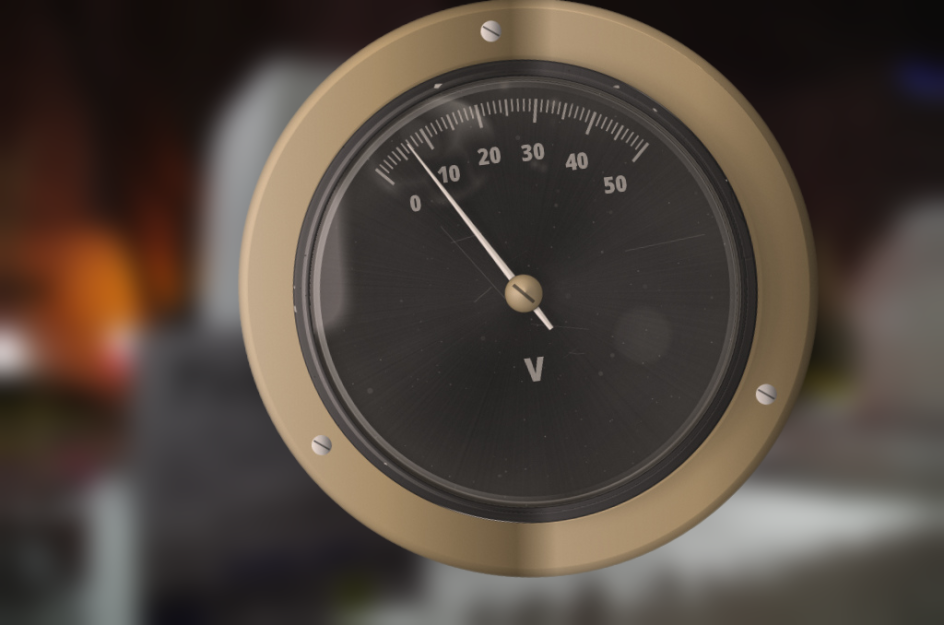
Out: 7
